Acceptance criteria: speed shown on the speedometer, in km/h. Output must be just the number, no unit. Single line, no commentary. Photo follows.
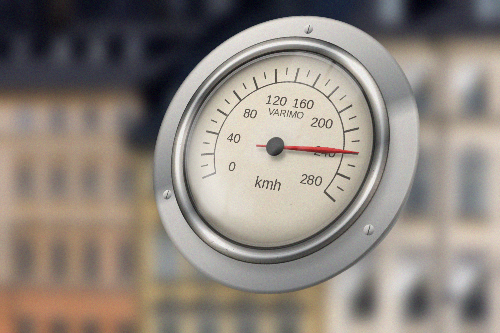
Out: 240
